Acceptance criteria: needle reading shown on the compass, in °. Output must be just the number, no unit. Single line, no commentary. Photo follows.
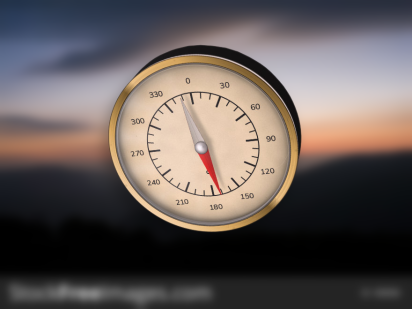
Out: 170
